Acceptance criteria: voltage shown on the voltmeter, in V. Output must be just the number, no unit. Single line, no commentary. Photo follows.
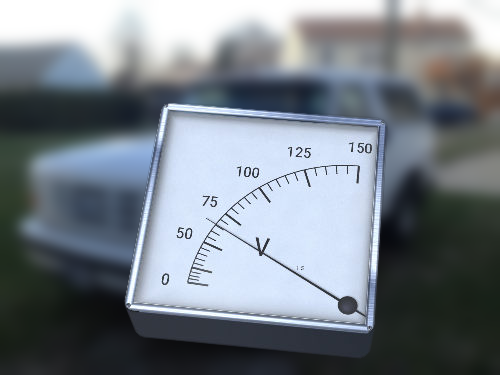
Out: 65
